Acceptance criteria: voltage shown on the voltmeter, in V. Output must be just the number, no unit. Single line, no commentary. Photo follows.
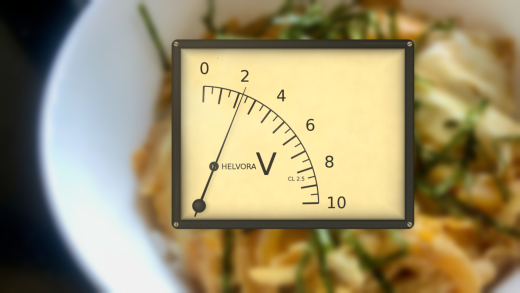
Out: 2.25
